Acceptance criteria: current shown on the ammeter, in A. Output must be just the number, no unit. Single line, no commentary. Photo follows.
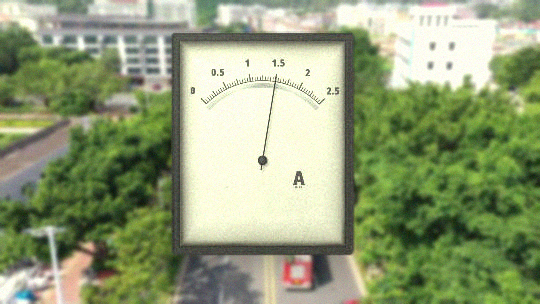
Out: 1.5
